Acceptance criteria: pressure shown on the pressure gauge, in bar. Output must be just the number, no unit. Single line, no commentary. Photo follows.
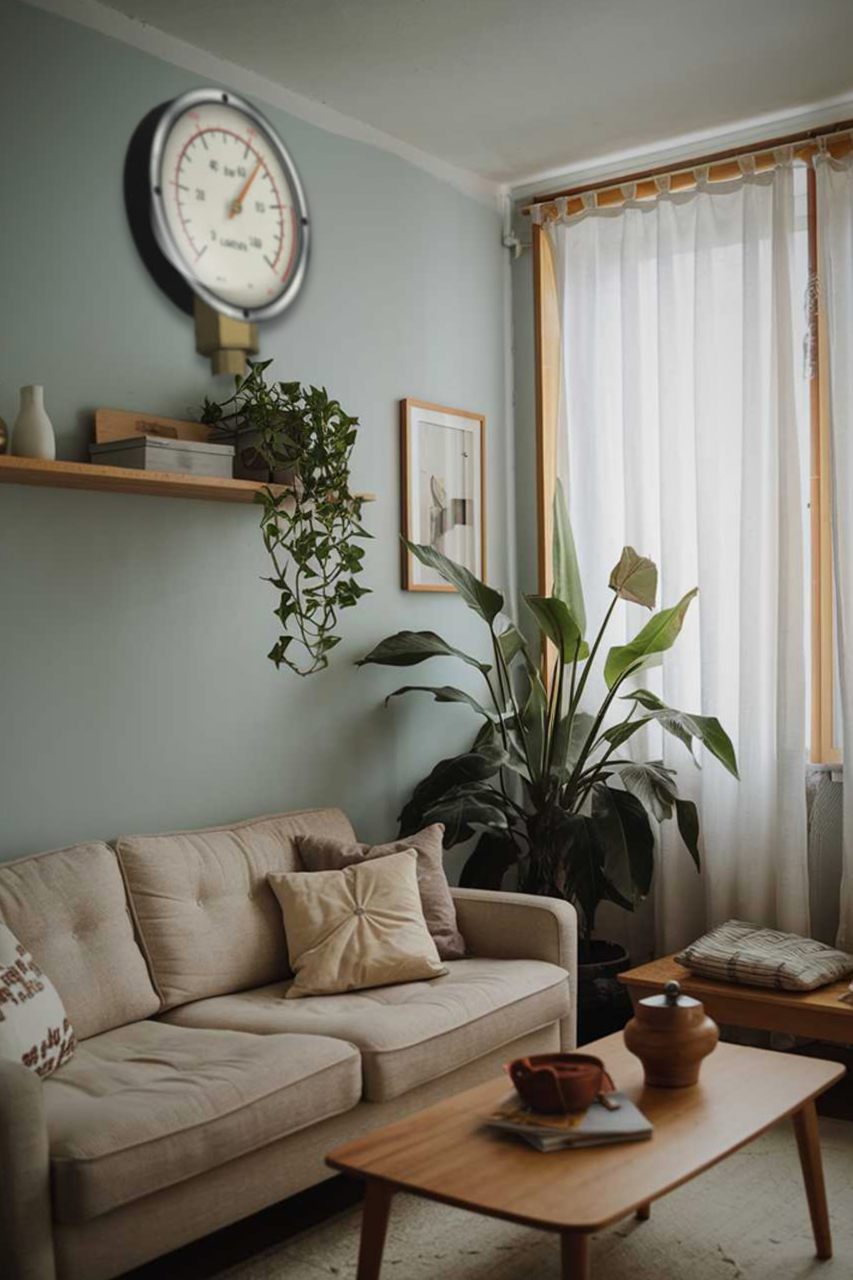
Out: 65
